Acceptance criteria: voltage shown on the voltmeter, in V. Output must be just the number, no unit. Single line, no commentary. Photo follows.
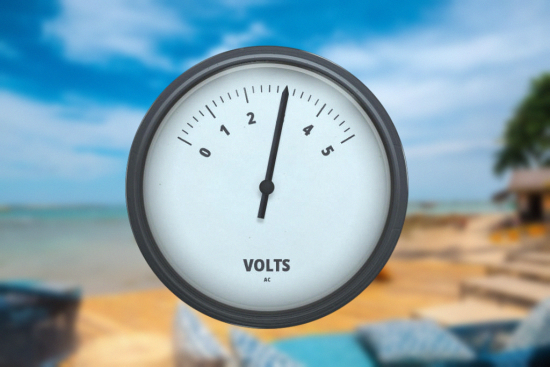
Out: 3
